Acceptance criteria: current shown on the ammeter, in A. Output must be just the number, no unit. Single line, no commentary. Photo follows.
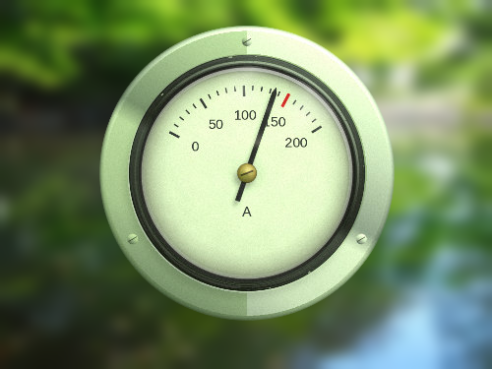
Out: 135
